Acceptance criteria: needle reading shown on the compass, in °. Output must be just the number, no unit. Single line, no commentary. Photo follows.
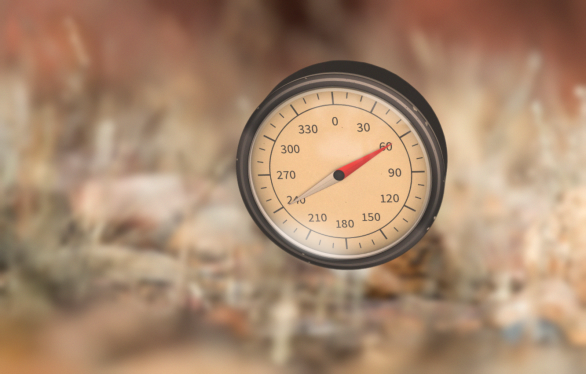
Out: 60
